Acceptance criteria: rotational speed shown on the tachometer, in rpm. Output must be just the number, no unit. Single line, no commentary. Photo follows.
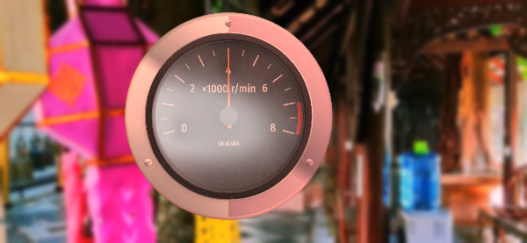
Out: 4000
